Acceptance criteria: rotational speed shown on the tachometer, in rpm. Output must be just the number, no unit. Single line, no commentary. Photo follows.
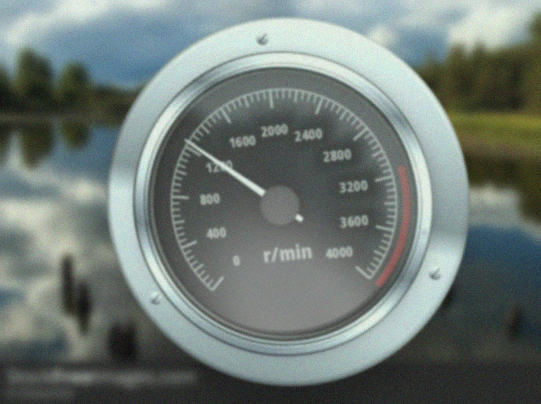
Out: 1250
